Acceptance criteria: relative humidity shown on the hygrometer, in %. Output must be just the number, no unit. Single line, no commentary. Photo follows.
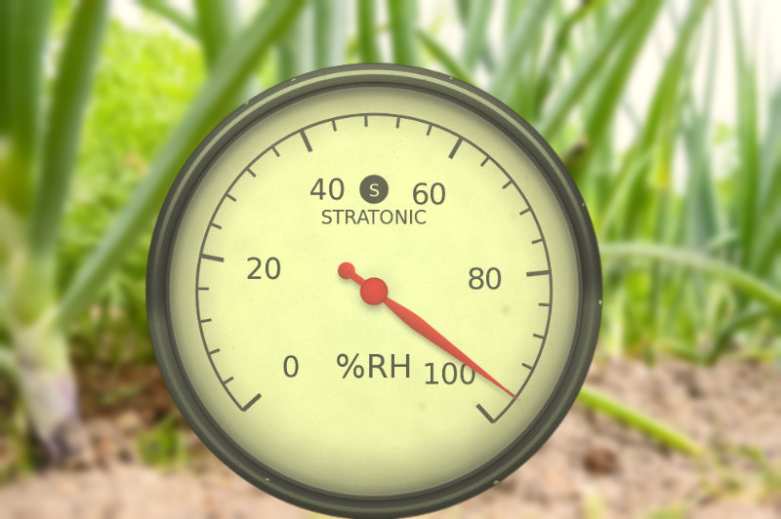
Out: 96
